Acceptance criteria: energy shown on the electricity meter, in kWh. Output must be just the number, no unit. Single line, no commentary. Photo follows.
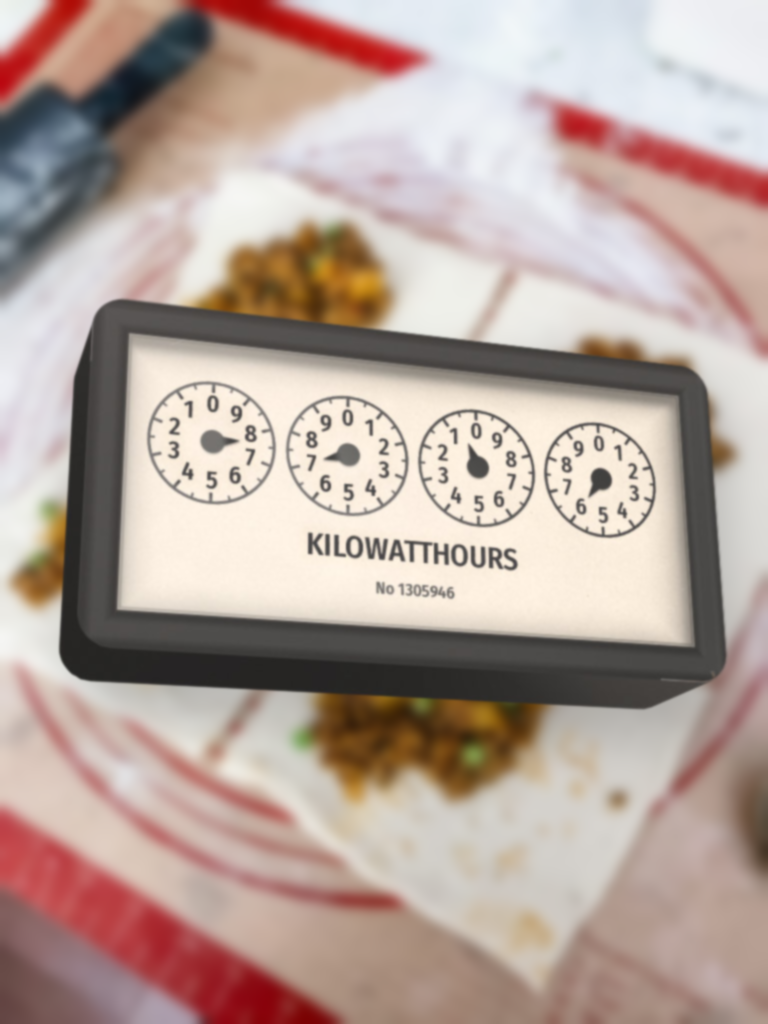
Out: 7706
